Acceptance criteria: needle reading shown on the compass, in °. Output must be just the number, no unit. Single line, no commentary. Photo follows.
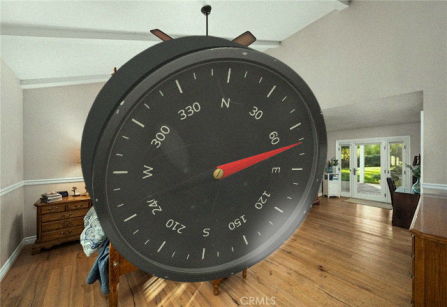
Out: 70
